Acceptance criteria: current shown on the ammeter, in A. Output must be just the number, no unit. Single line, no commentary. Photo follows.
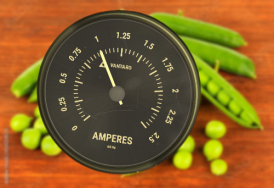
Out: 1
